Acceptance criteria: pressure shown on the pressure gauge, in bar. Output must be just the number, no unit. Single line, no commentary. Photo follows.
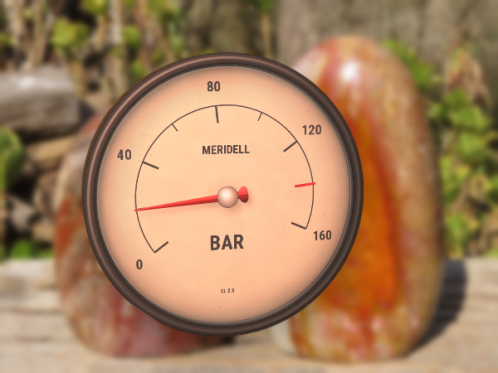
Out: 20
